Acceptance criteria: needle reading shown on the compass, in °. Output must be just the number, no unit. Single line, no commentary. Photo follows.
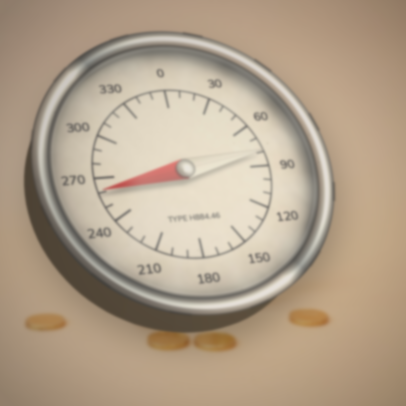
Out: 260
